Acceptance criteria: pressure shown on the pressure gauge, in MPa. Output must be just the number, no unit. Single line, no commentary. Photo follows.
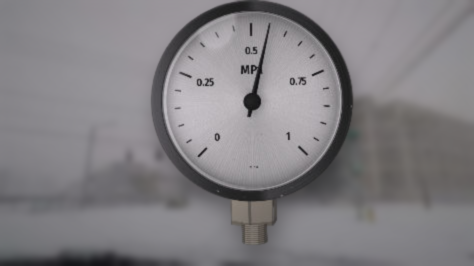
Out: 0.55
